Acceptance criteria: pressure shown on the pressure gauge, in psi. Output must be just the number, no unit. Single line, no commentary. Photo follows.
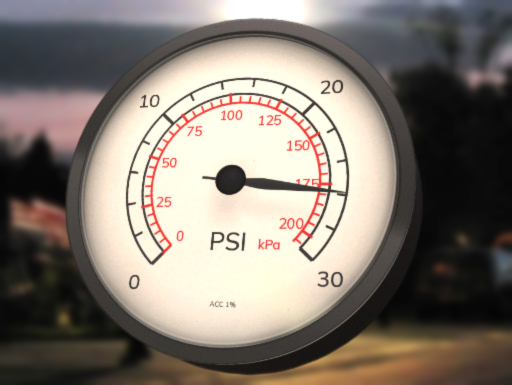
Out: 26
